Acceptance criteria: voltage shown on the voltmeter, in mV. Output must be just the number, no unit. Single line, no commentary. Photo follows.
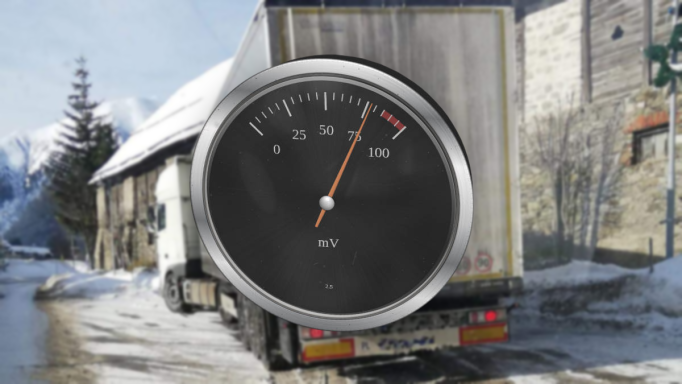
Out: 77.5
